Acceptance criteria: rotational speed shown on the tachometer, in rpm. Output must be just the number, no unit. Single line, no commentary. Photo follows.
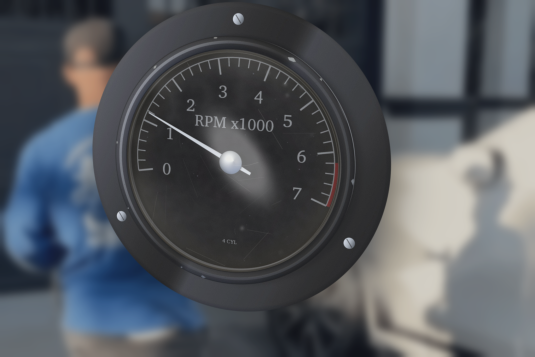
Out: 1200
